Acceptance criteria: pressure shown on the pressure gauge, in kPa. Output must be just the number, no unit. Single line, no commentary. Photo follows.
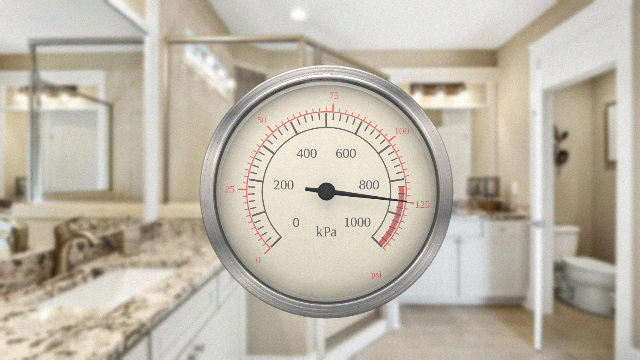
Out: 860
